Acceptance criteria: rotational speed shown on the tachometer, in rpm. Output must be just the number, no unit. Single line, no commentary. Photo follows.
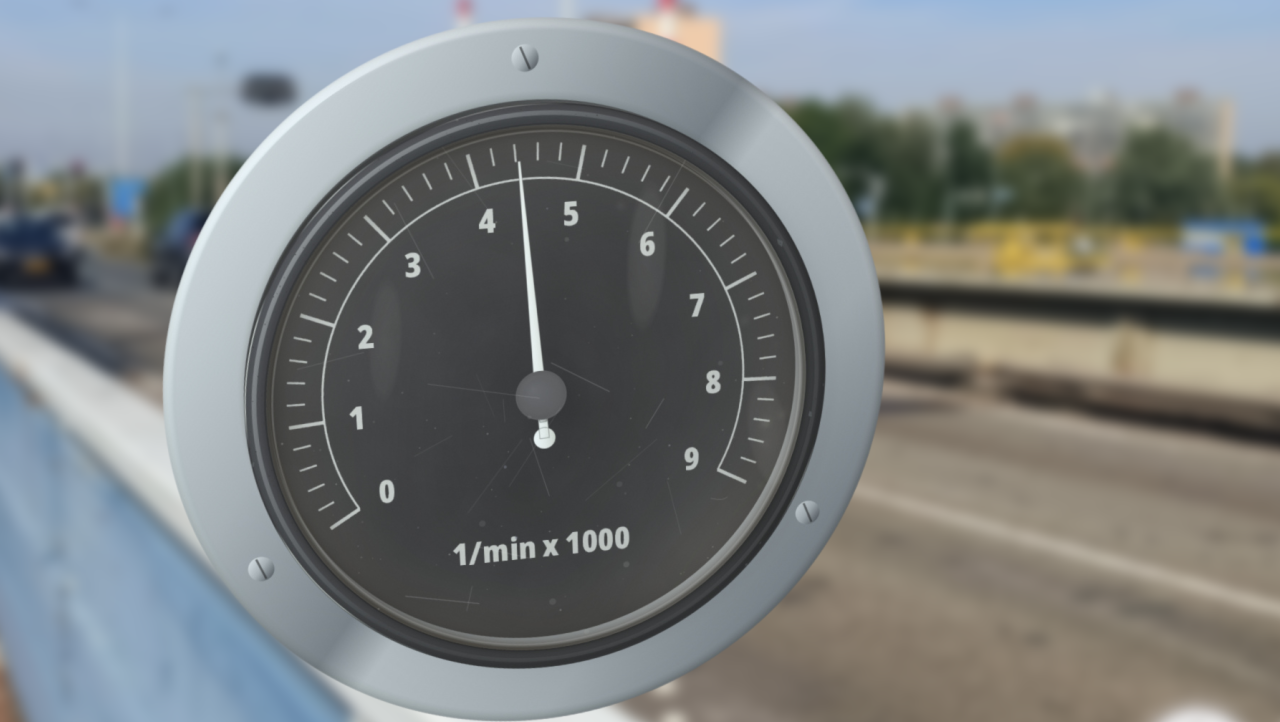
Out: 4400
